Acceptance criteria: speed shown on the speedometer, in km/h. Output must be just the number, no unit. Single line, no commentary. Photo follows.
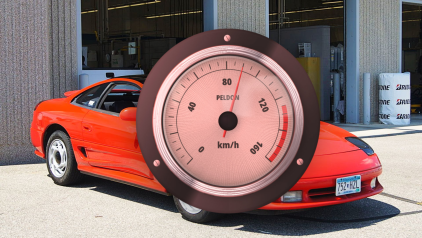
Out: 90
